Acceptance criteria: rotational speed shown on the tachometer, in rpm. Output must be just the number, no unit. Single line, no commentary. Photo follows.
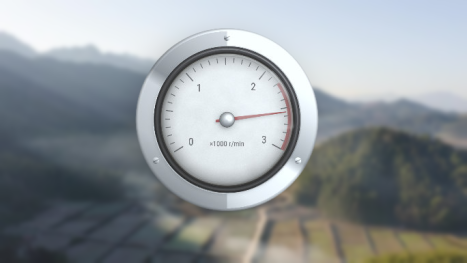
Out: 2550
